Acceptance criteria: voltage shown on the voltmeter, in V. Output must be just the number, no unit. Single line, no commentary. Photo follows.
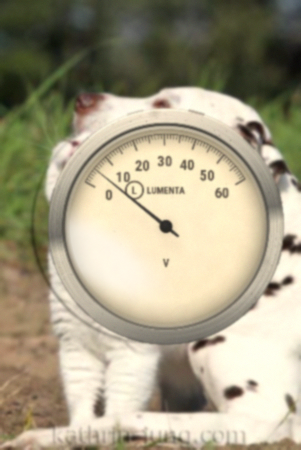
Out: 5
